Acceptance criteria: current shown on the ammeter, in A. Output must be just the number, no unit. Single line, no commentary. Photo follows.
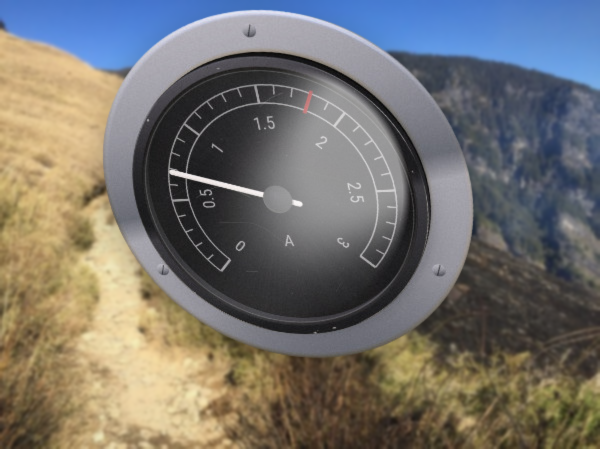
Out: 0.7
